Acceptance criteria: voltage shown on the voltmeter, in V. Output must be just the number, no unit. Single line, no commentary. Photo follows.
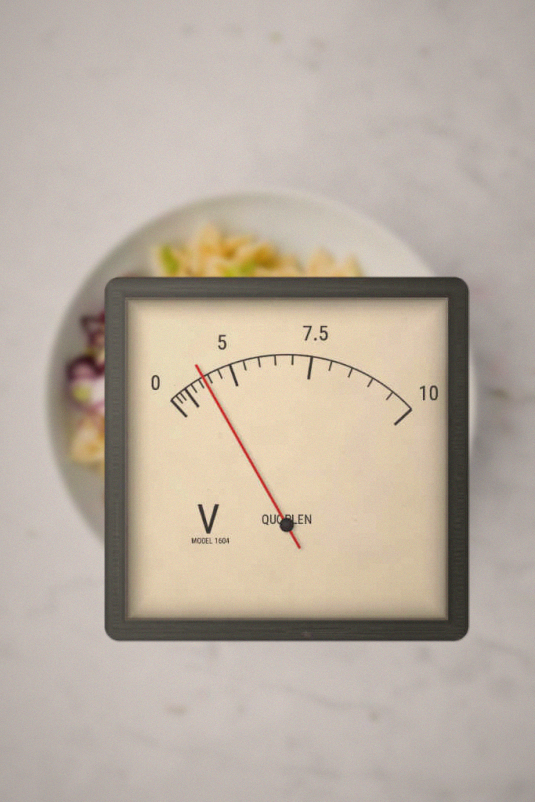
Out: 3.75
